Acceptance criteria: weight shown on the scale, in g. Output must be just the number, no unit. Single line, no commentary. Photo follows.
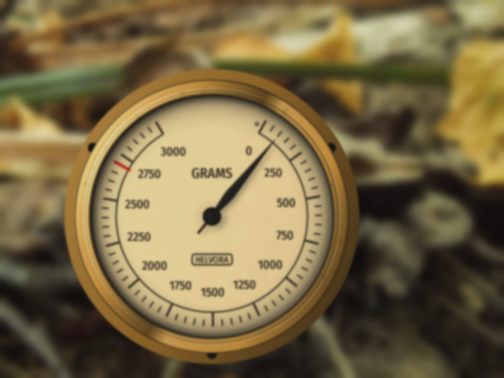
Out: 100
